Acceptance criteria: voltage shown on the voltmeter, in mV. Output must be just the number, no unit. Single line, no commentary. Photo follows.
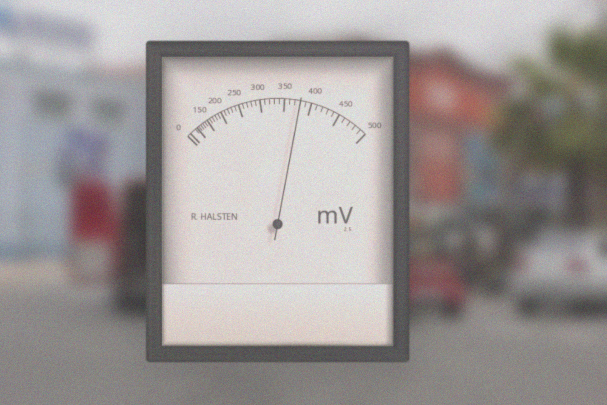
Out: 380
